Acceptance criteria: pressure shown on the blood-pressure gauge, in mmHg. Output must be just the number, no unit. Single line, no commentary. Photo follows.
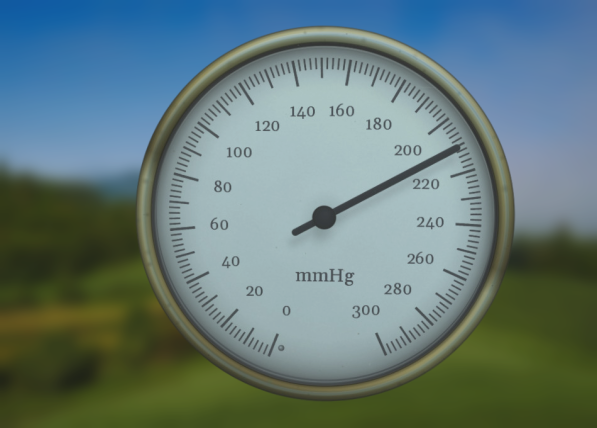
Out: 210
